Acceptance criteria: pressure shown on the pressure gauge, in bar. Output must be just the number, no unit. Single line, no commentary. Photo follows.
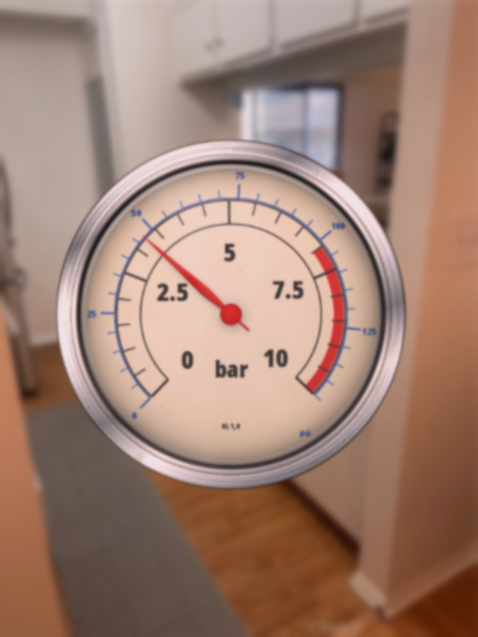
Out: 3.25
